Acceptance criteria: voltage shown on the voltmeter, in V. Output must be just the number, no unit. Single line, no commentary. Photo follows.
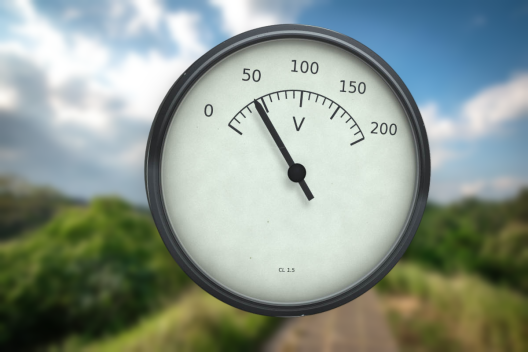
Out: 40
